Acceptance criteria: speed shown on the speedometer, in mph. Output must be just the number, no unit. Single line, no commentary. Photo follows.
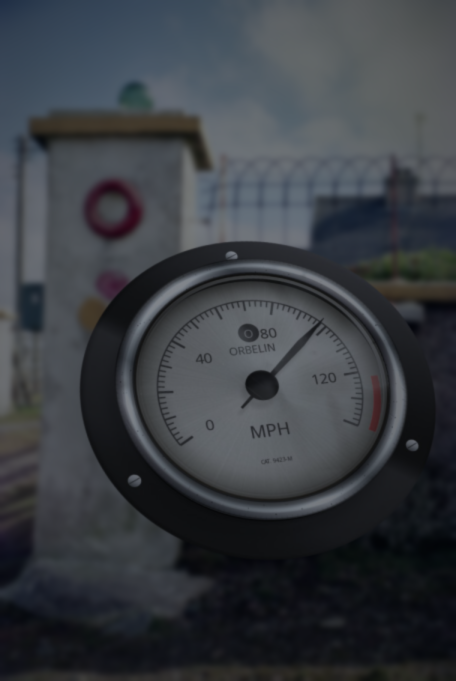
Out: 98
